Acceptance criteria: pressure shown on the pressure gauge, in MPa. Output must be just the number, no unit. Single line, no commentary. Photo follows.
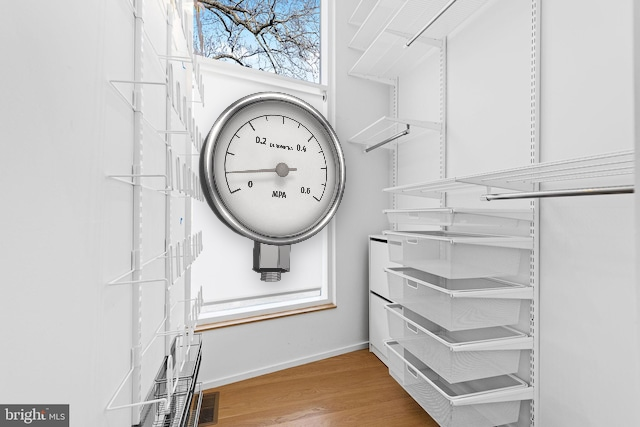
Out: 0.05
